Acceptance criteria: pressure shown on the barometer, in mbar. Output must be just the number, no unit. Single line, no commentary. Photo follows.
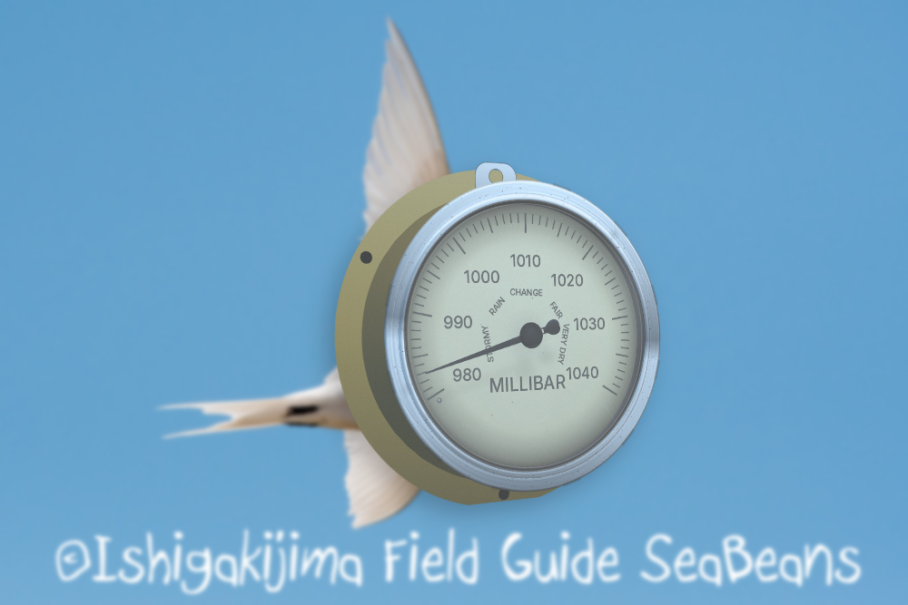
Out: 983
